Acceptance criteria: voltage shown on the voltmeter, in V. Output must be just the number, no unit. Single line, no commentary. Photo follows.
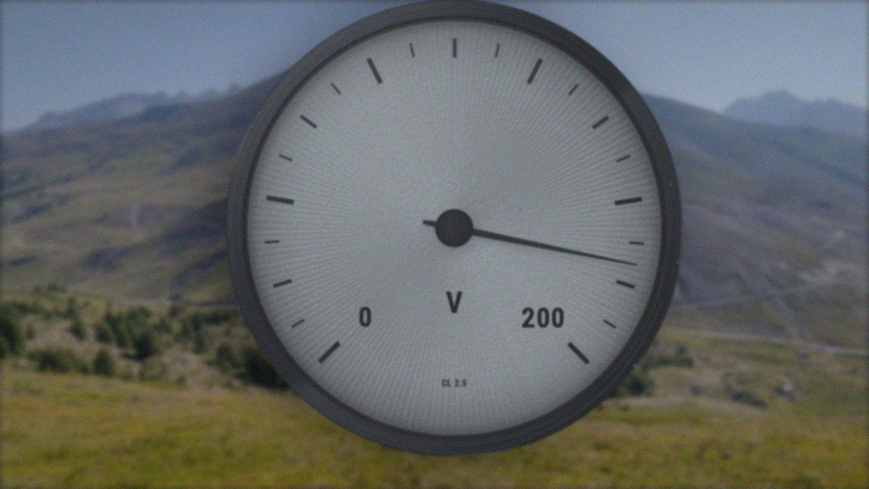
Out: 175
